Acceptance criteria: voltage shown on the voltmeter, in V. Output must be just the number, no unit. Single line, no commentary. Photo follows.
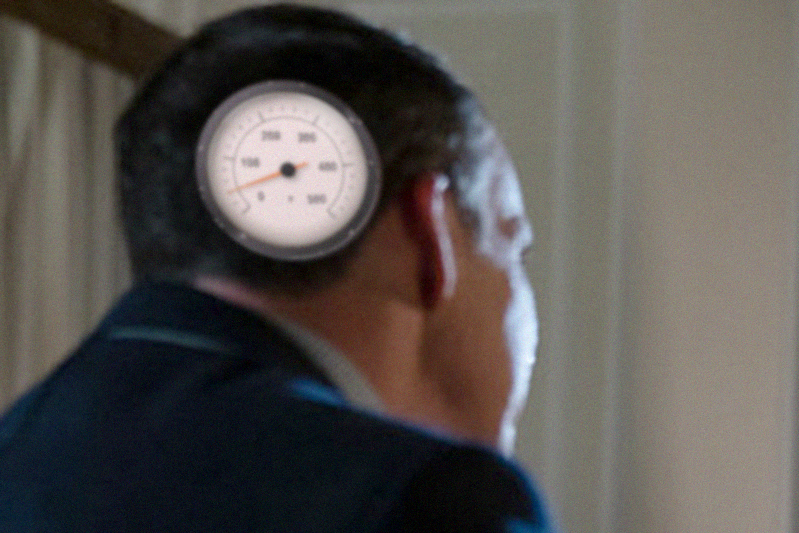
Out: 40
